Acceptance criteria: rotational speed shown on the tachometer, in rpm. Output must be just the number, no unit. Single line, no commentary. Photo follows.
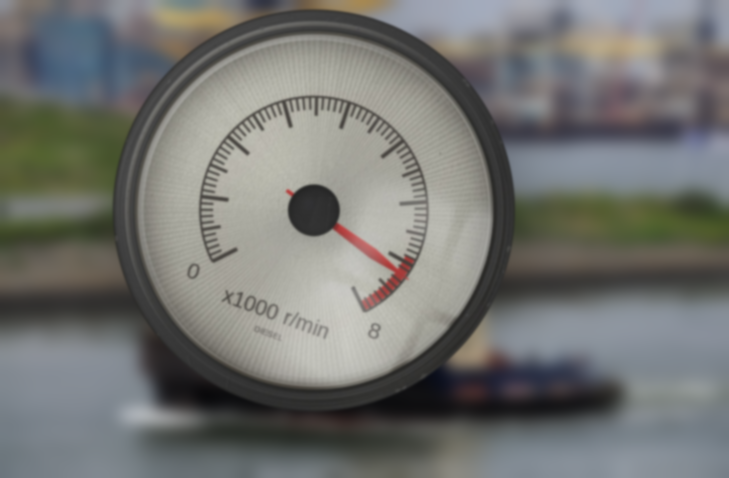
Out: 7200
